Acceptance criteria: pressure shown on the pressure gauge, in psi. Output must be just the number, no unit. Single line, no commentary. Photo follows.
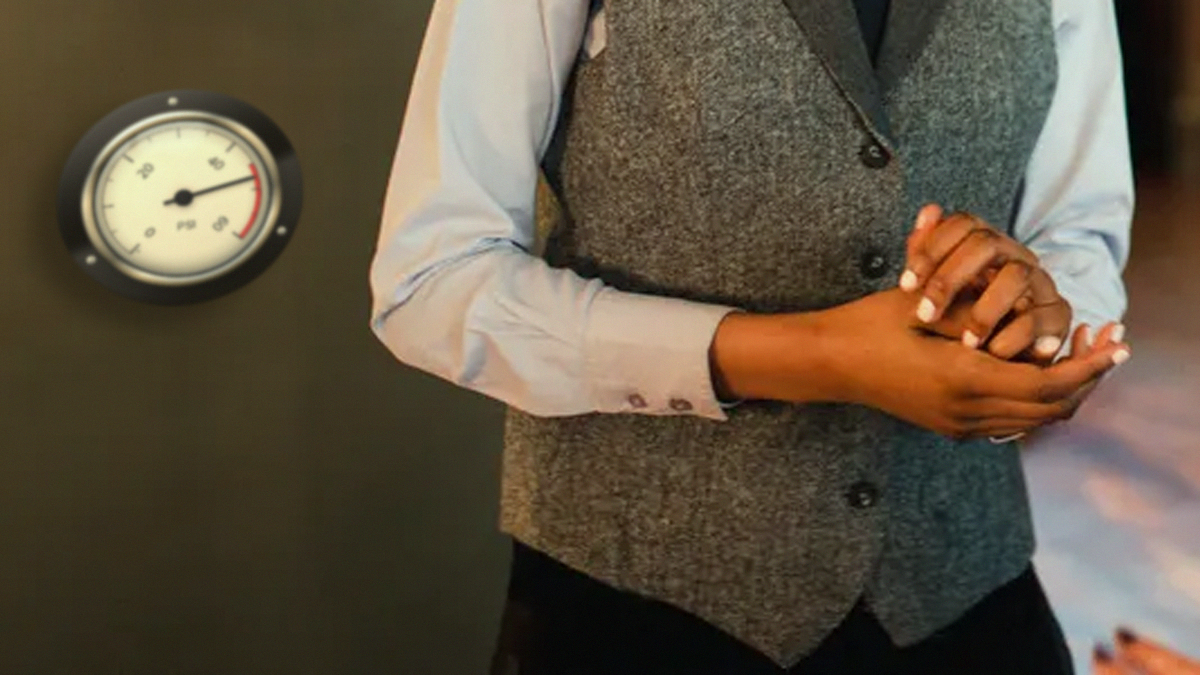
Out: 47.5
